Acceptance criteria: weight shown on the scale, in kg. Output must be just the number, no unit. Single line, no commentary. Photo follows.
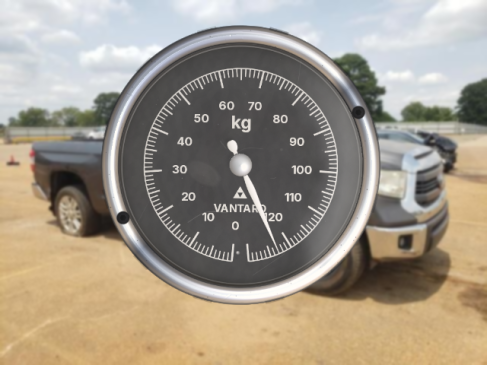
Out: 123
